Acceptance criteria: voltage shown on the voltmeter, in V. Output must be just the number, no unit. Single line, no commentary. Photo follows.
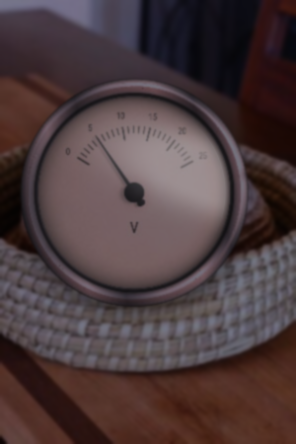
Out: 5
